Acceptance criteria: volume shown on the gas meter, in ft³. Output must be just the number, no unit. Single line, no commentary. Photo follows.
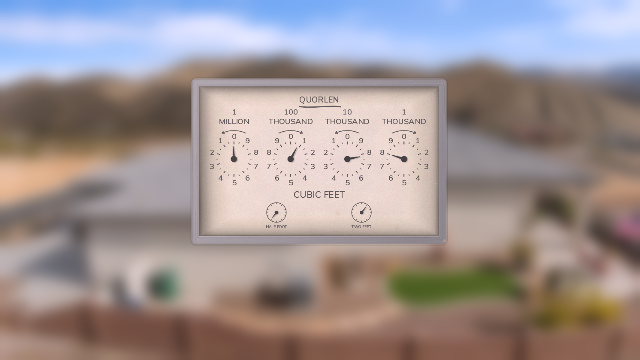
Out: 7800
